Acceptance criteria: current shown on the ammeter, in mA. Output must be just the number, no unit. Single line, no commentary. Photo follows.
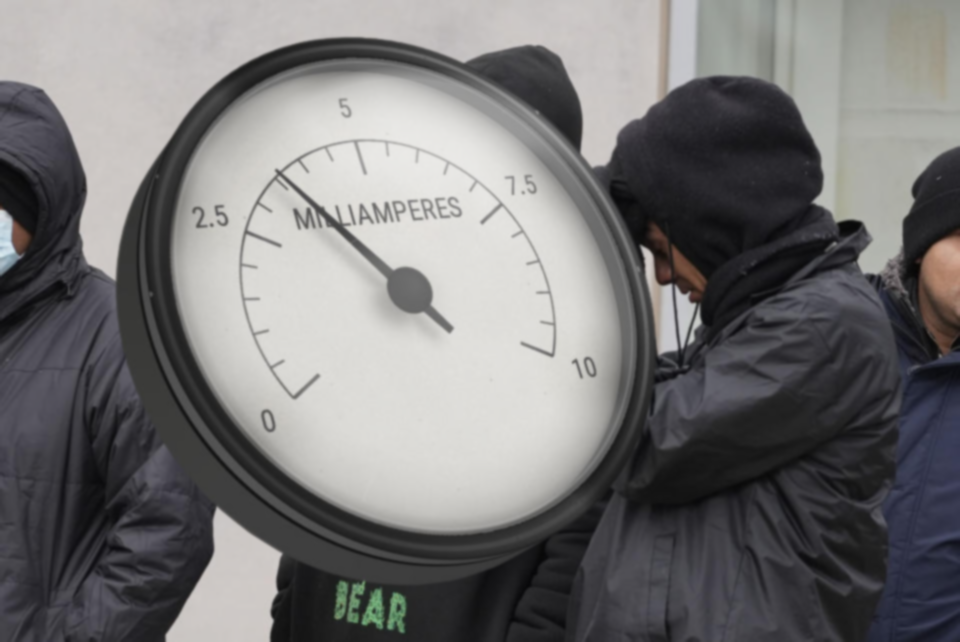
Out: 3.5
